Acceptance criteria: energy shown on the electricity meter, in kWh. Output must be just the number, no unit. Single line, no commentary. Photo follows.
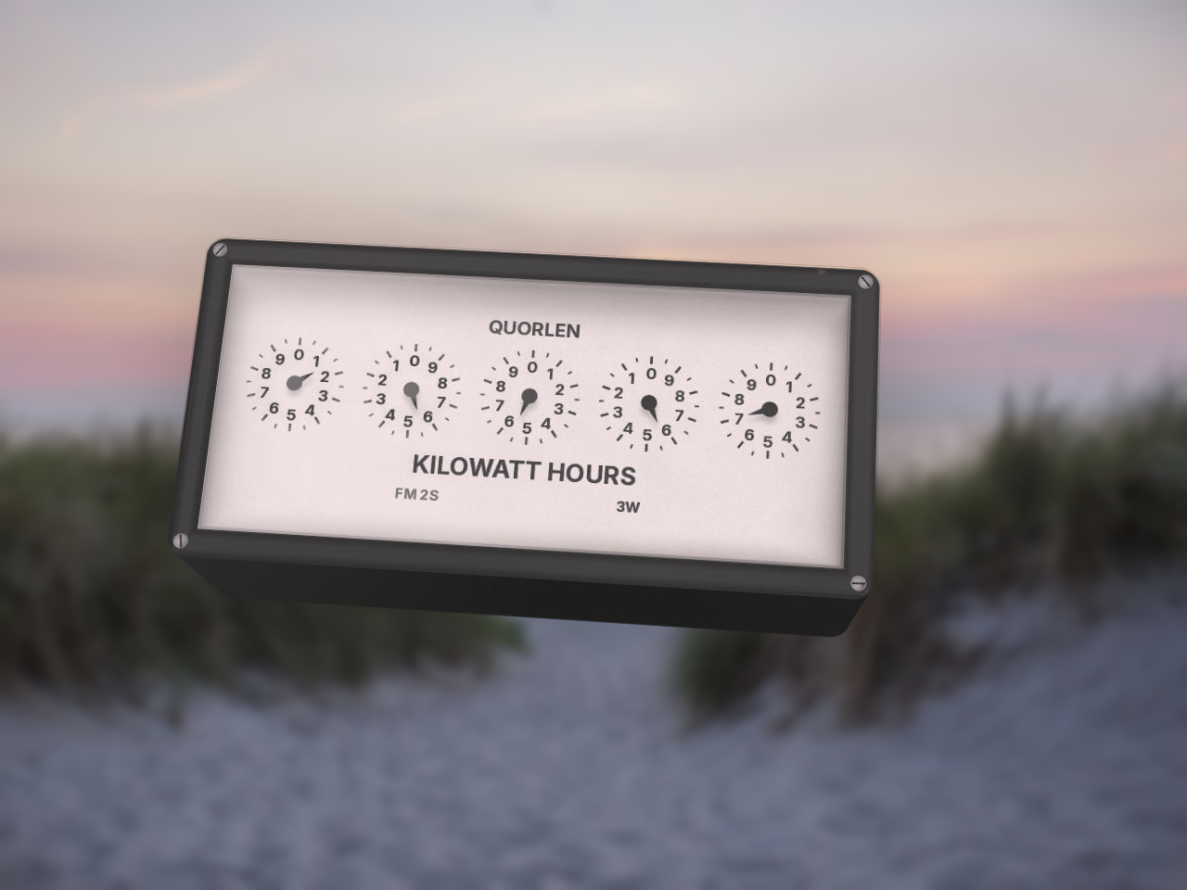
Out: 15557
